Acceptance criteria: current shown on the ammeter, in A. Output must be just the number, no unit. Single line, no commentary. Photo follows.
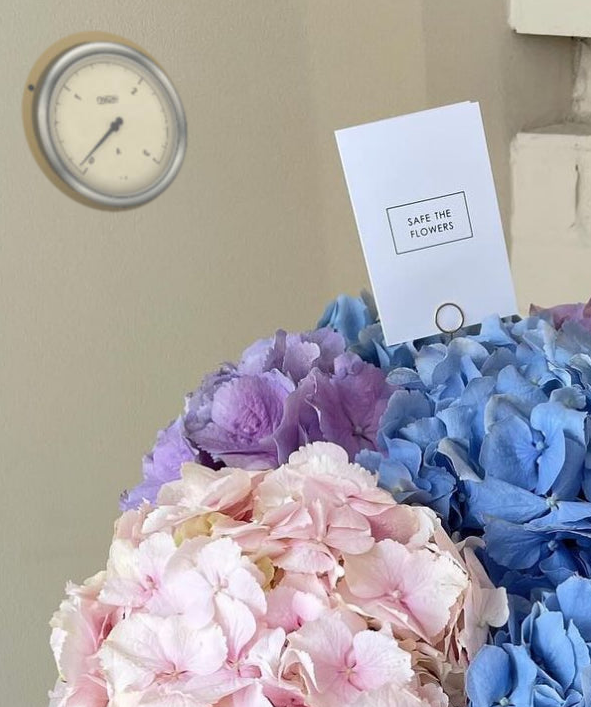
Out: 0.1
